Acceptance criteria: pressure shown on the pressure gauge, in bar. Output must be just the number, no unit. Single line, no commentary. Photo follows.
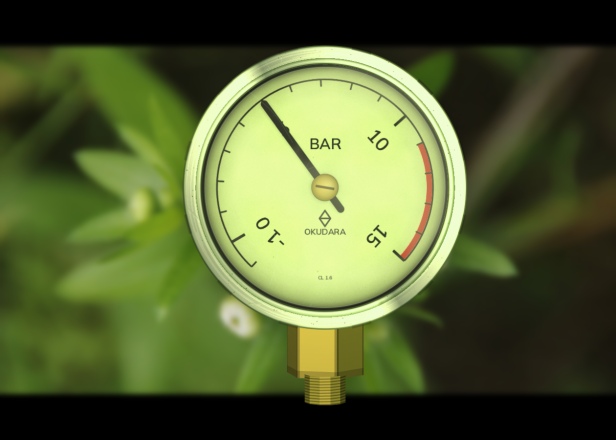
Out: 5
